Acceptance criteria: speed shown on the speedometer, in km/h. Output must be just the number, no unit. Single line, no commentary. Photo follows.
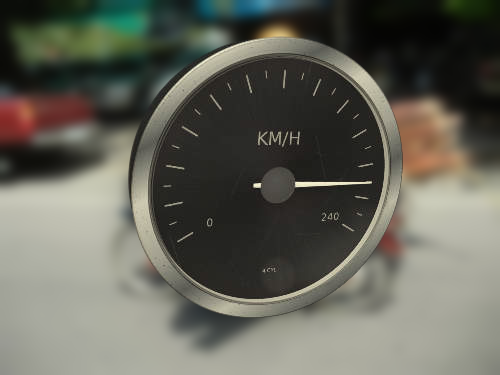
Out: 210
